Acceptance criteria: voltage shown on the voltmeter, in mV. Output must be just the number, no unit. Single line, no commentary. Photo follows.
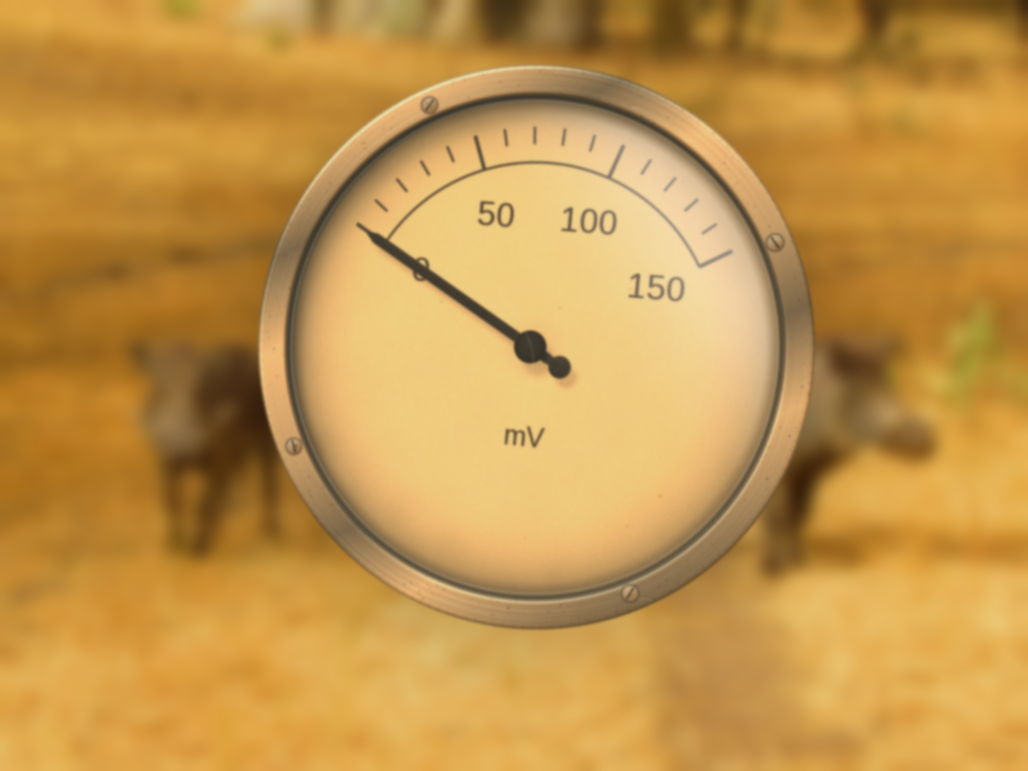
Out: 0
